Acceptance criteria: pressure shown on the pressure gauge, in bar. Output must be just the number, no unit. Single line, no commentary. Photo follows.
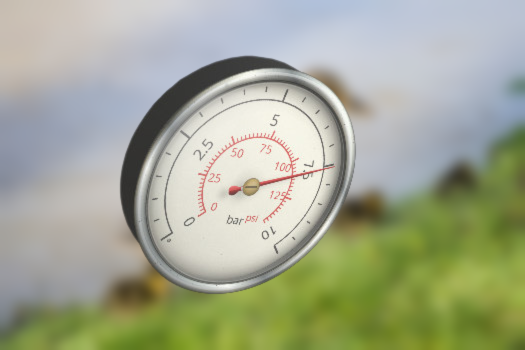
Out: 7.5
